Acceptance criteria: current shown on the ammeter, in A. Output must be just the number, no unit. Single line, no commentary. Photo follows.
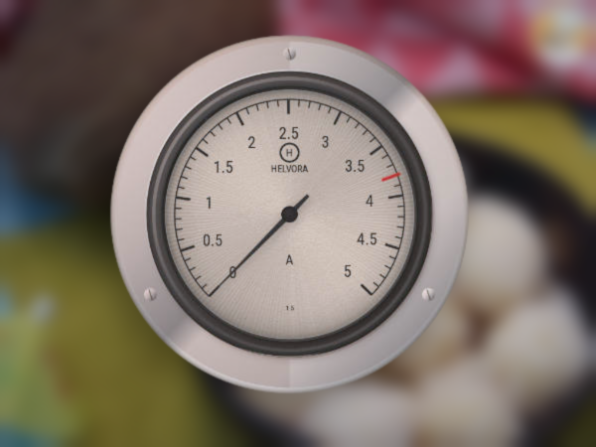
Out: 0
